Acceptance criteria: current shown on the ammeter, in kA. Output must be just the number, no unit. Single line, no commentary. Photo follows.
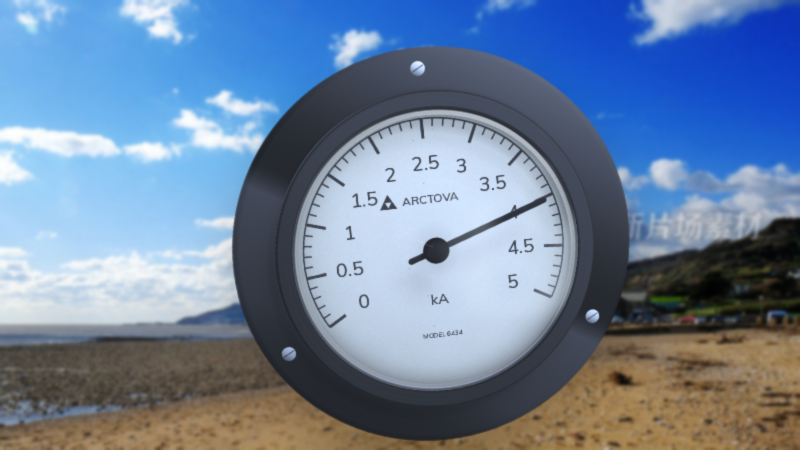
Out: 4
